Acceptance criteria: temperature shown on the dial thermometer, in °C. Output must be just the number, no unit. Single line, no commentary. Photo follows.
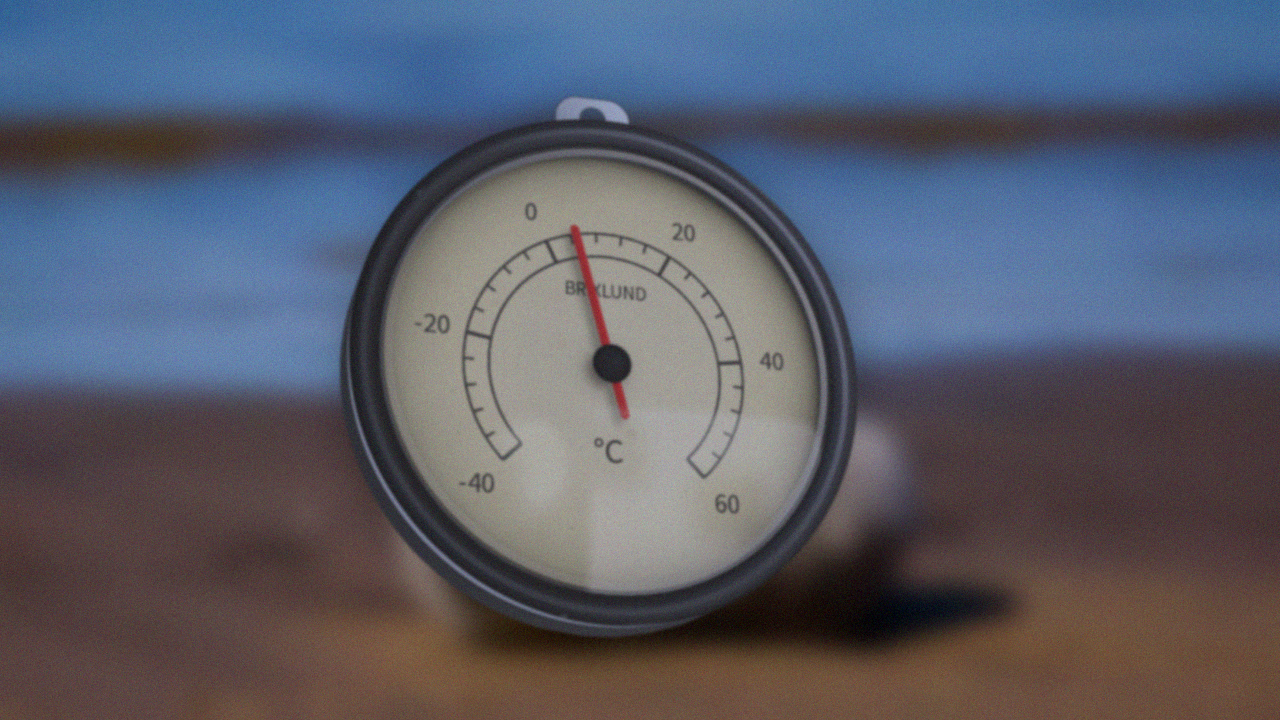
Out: 4
